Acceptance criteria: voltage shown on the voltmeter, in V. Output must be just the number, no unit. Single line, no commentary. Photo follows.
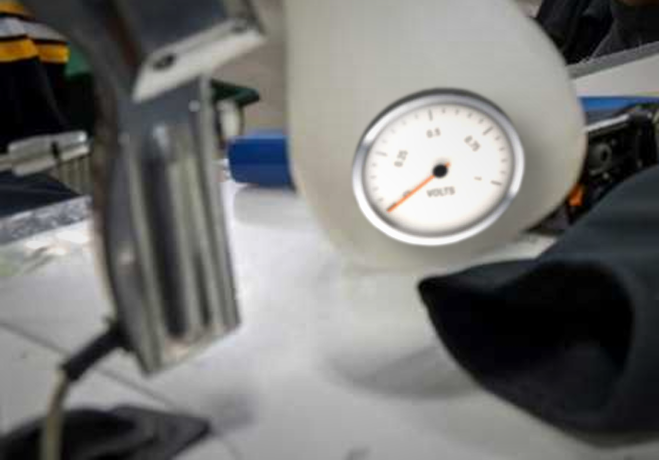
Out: 0
